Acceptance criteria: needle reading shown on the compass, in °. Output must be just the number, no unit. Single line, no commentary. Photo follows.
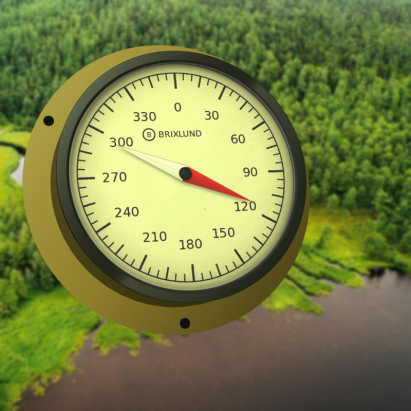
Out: 115
